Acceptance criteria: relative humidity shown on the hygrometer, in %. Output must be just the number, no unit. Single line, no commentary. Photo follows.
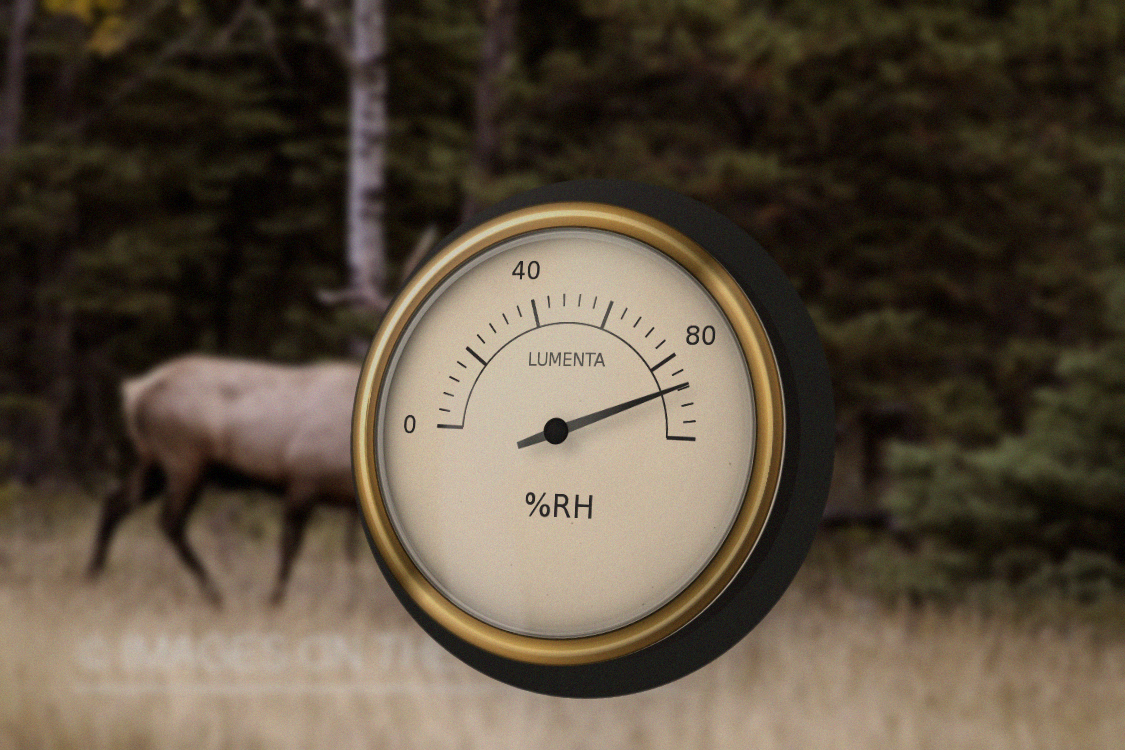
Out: 88
